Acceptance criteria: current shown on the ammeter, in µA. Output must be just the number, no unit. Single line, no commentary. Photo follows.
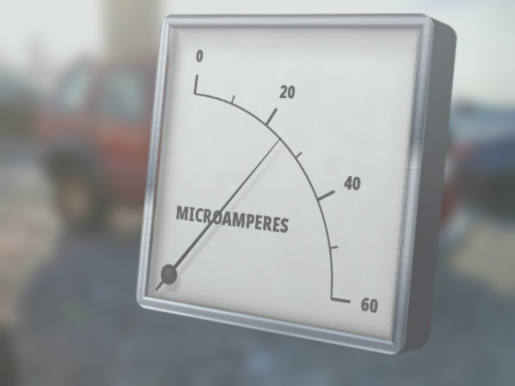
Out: 25
